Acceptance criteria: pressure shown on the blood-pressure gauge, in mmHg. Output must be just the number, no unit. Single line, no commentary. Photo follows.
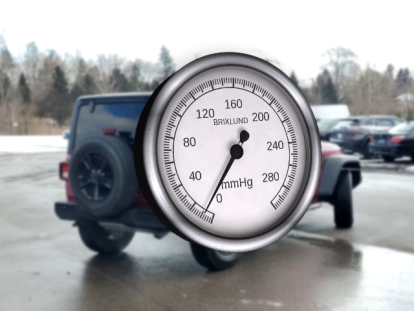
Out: 10
